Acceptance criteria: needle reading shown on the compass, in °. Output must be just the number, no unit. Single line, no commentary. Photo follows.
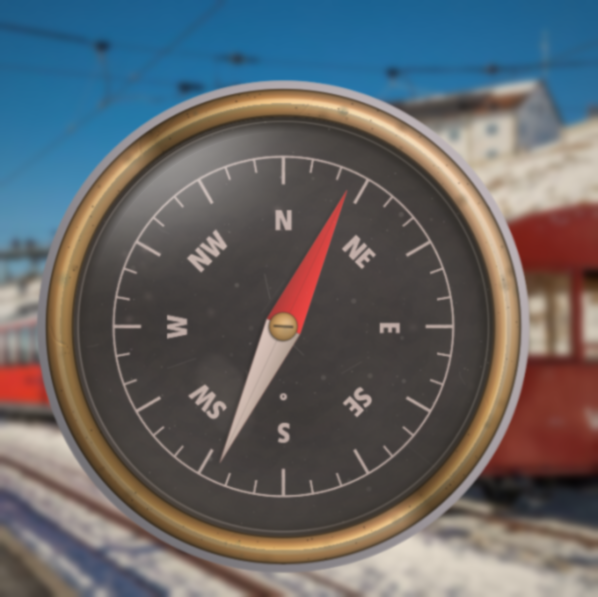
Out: 25
